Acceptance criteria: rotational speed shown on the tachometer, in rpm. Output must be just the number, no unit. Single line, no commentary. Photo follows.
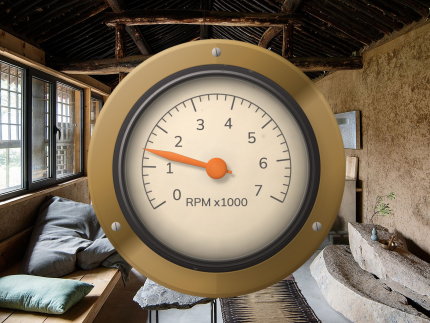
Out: 1400
